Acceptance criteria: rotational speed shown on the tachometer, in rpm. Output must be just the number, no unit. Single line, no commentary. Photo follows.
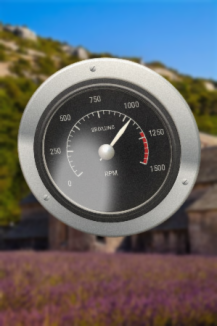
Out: 1050
